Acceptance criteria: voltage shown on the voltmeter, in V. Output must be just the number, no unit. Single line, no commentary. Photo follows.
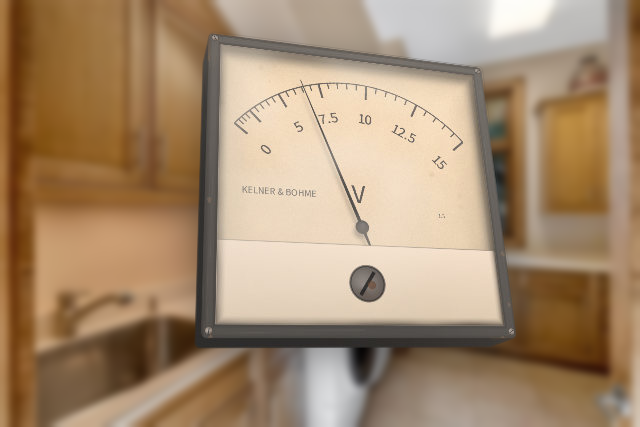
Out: 6.5
